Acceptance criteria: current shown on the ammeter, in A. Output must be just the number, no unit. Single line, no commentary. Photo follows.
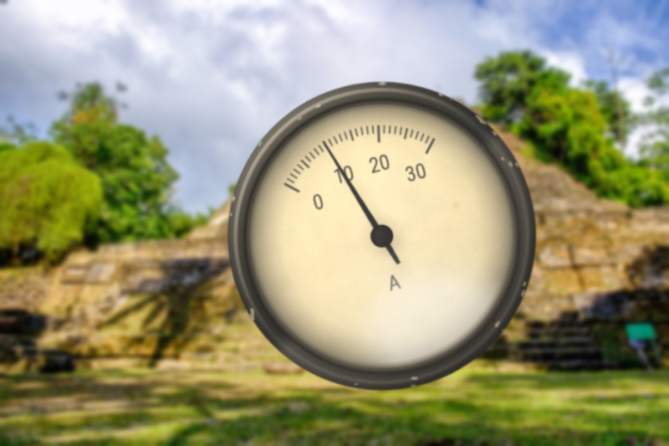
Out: 10
